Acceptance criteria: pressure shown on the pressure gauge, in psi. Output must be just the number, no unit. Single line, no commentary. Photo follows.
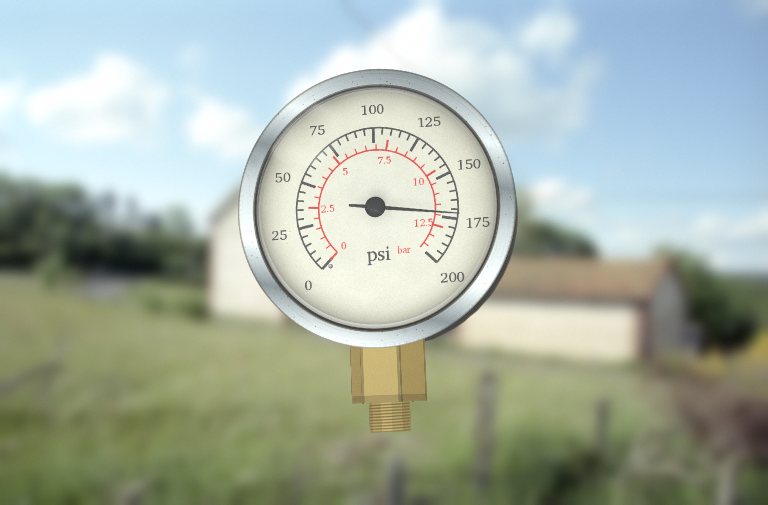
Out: 172.5
